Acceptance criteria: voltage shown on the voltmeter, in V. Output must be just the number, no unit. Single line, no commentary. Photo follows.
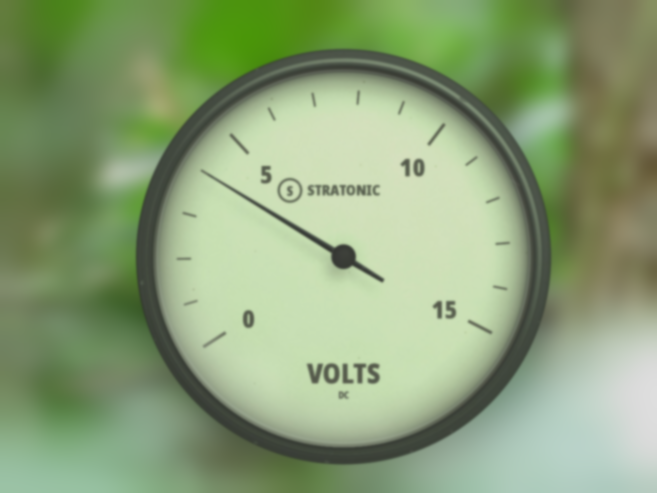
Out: 4
